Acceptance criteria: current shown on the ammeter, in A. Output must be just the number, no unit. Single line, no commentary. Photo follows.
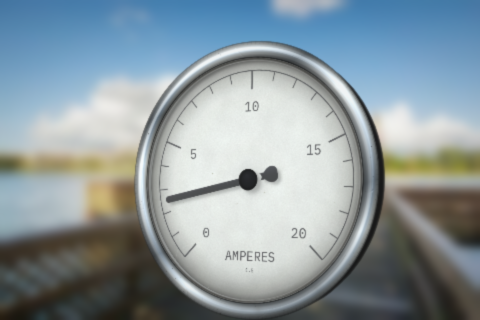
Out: 2.5
